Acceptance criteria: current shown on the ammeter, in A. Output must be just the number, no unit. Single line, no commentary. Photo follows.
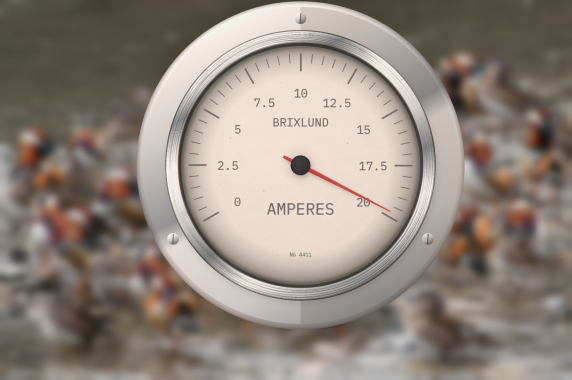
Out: 19.75
